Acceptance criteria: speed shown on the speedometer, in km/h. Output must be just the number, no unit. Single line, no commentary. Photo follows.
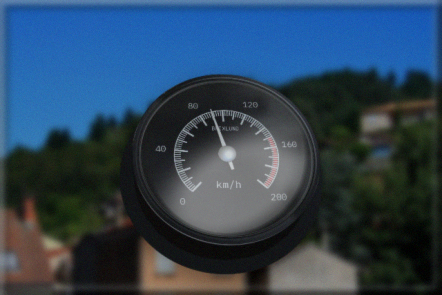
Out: 90
